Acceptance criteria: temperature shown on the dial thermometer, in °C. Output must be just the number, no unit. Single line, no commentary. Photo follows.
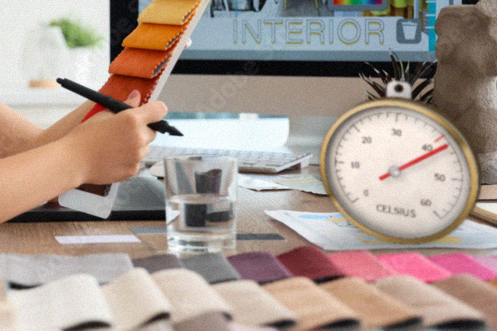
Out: 42
